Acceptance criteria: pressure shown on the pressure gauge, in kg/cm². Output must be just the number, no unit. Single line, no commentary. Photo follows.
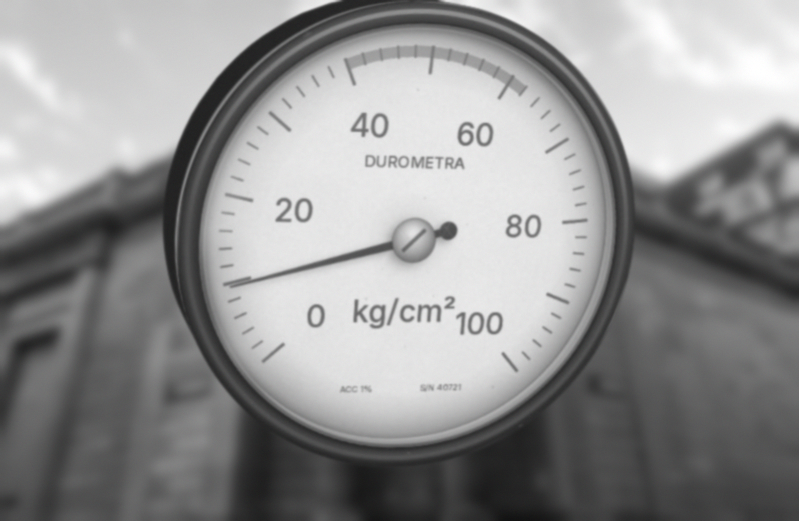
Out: 10
